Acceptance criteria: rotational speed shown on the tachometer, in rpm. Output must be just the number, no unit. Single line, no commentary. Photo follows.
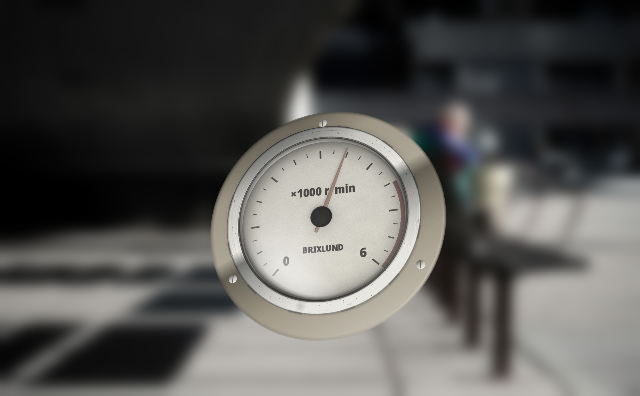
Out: 3500
